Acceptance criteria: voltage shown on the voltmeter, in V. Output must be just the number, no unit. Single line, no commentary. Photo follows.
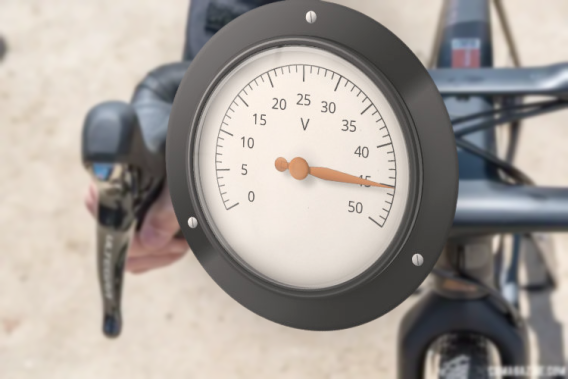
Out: 45
